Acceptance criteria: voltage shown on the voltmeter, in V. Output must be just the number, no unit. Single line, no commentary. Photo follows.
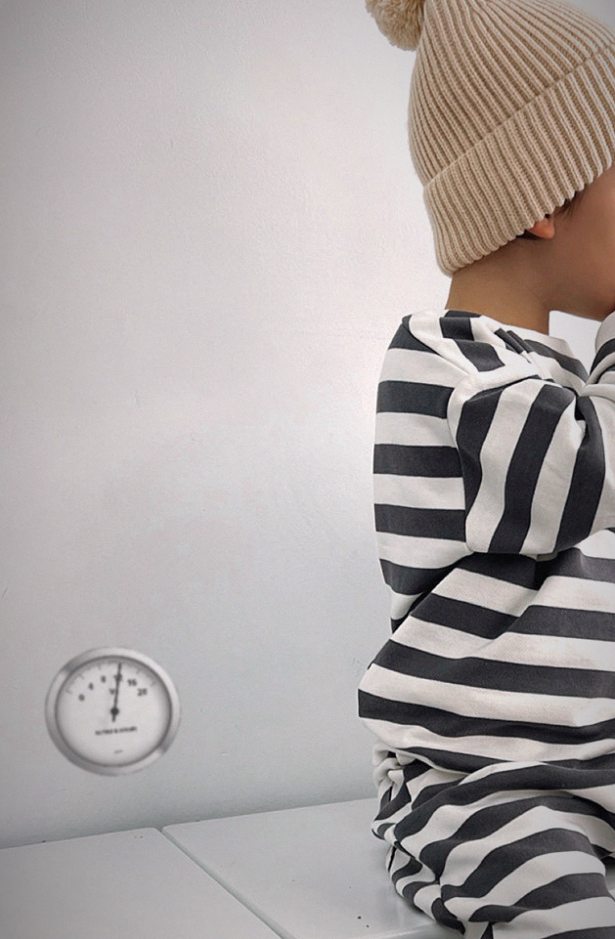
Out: 12
